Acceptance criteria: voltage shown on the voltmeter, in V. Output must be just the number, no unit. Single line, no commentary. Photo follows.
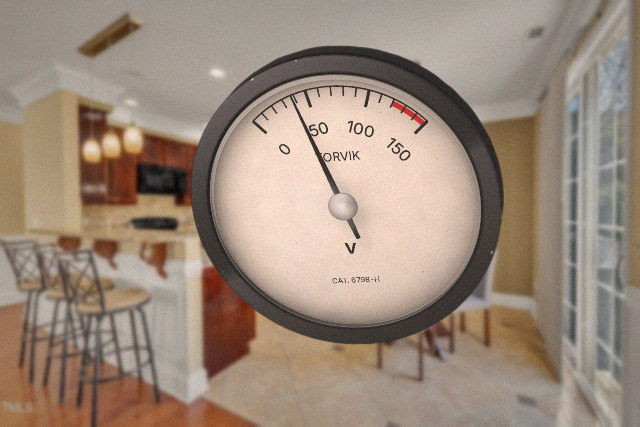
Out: 40
